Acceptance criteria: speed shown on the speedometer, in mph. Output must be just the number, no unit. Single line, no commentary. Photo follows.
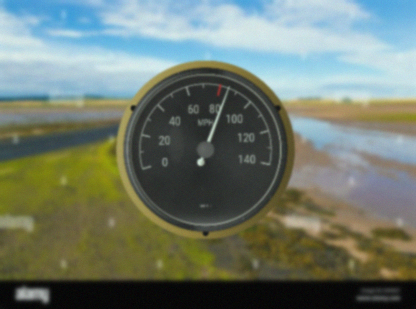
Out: 85
